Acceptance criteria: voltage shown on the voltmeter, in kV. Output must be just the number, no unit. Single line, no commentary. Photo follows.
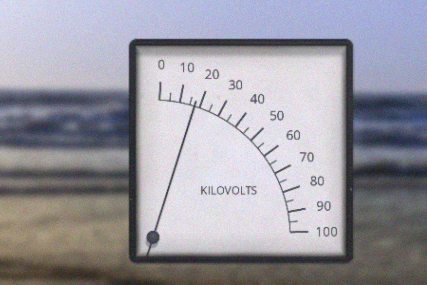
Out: 17.5
